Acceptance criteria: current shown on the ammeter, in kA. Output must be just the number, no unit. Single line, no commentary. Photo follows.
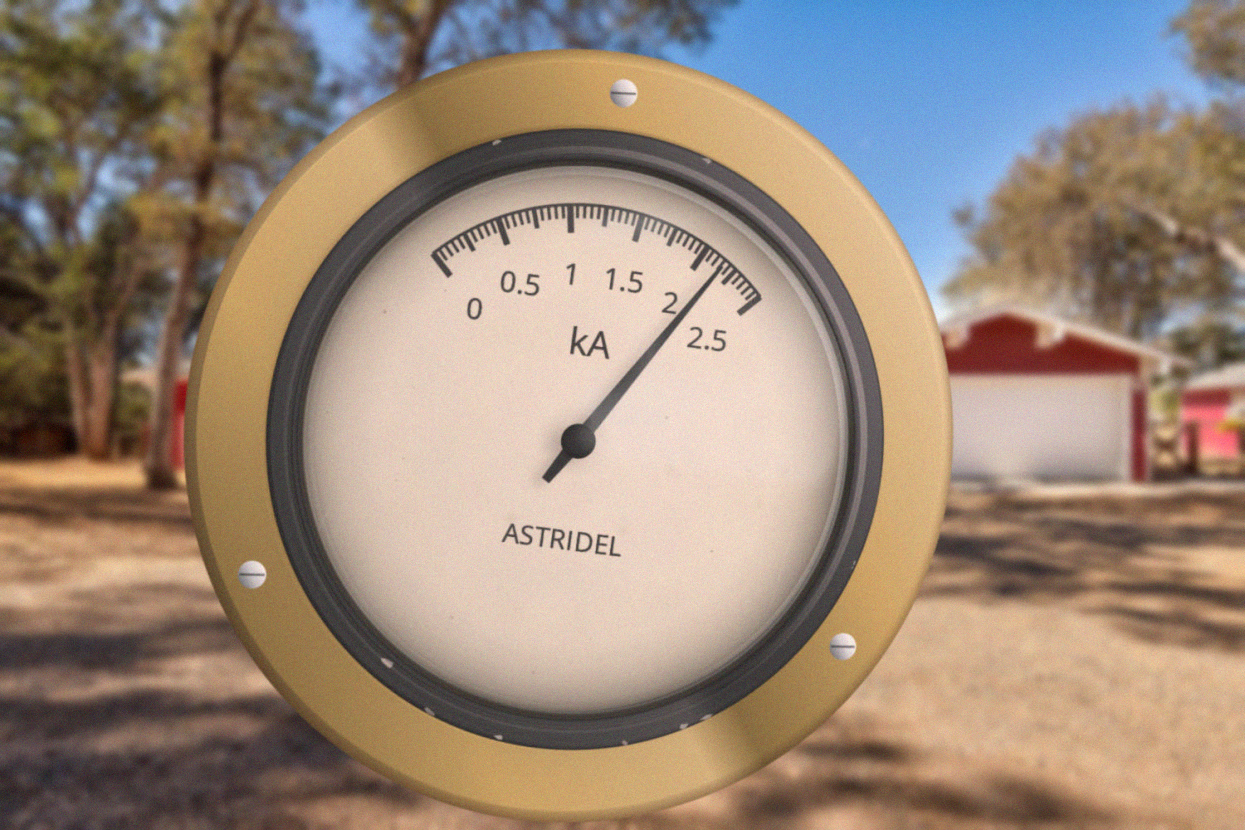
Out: 2.15
